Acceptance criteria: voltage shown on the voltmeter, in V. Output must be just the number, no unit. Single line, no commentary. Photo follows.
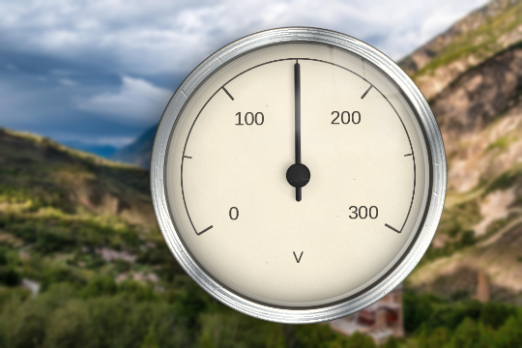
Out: 150
